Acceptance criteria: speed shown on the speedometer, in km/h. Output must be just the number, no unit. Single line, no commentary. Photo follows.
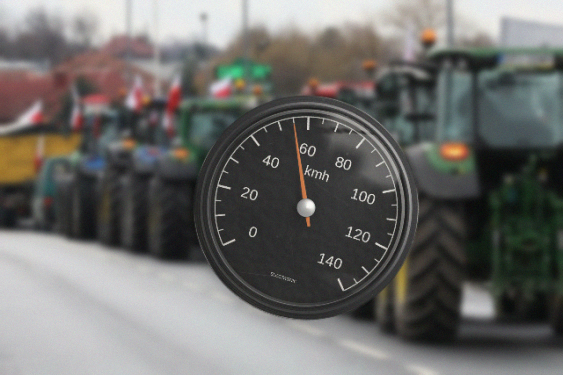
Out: 55
